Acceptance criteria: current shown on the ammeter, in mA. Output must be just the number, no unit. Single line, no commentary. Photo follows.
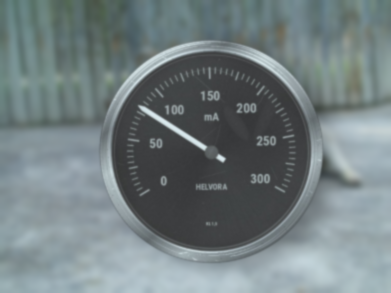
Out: 80
